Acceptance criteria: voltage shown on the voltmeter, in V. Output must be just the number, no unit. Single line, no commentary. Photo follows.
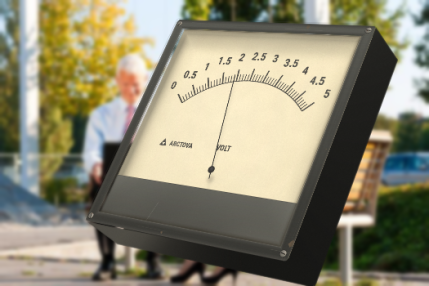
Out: 2
